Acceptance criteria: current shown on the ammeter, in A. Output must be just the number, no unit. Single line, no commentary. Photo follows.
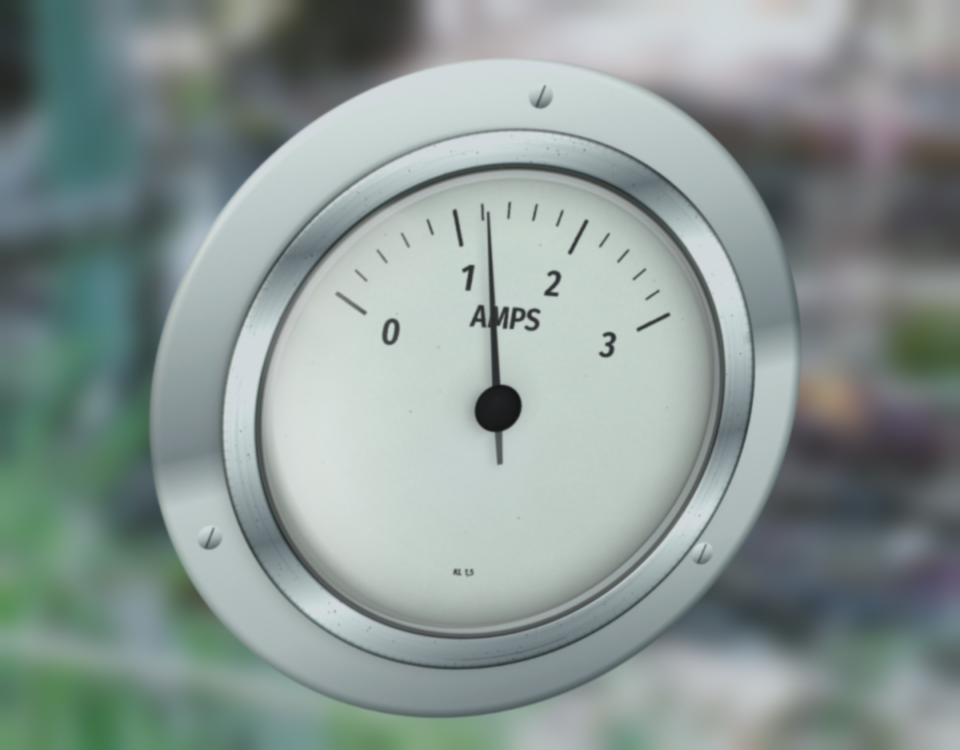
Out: 1.2
